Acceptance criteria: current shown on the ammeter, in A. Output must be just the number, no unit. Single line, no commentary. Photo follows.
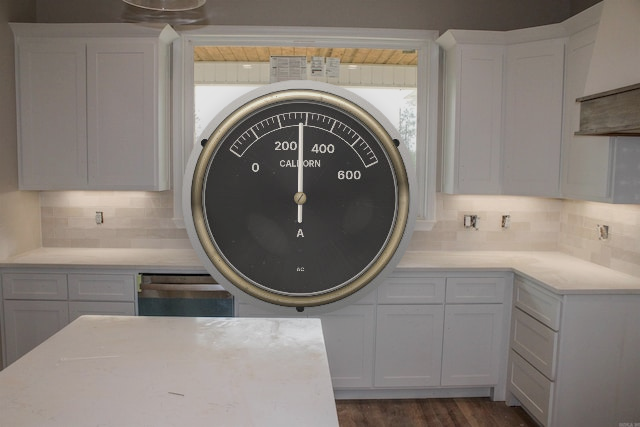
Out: 280
